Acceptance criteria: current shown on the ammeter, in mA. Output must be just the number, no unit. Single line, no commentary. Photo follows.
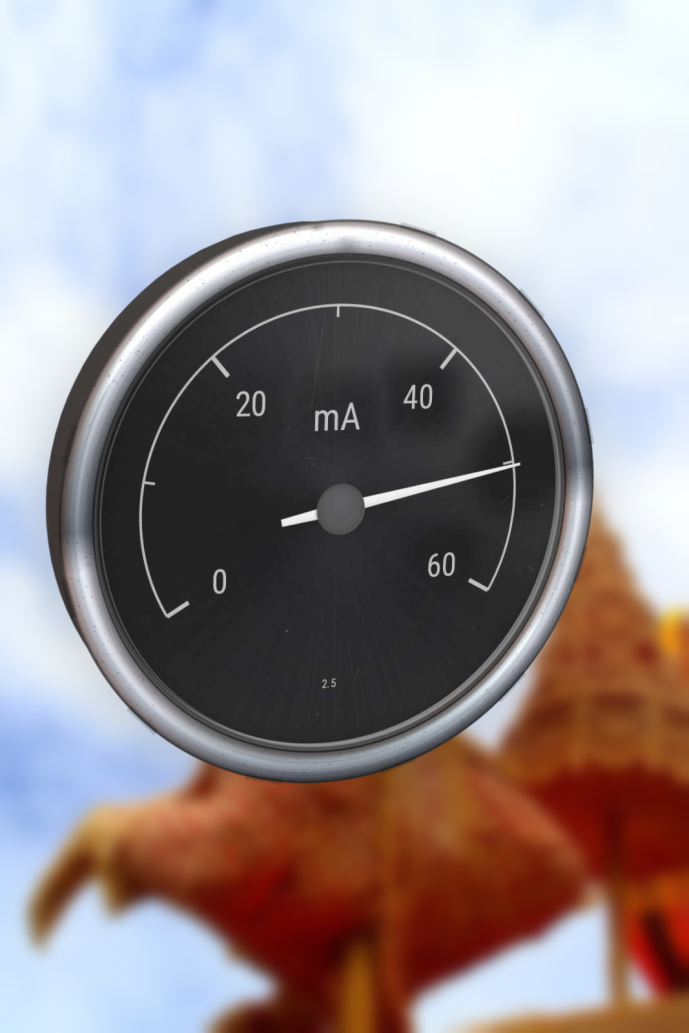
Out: 50
